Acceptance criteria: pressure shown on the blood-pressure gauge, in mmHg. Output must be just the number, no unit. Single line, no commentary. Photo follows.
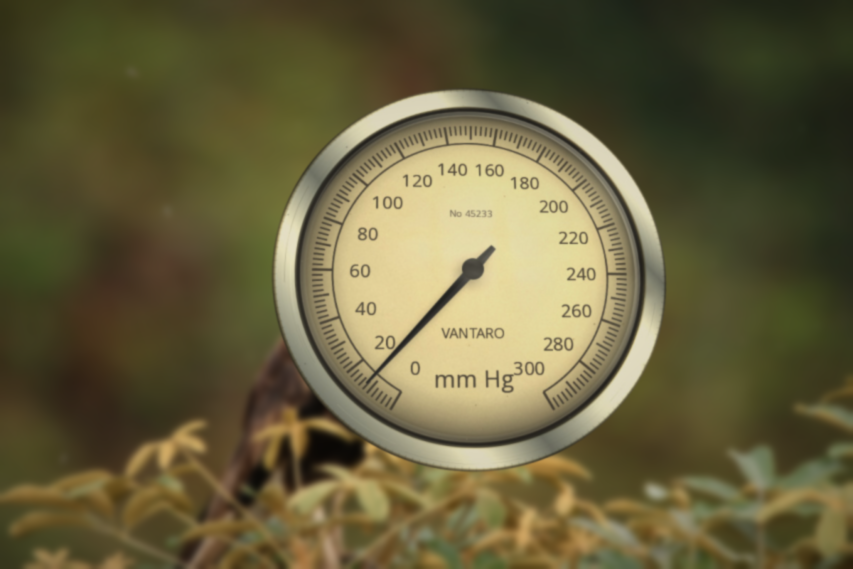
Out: 12
